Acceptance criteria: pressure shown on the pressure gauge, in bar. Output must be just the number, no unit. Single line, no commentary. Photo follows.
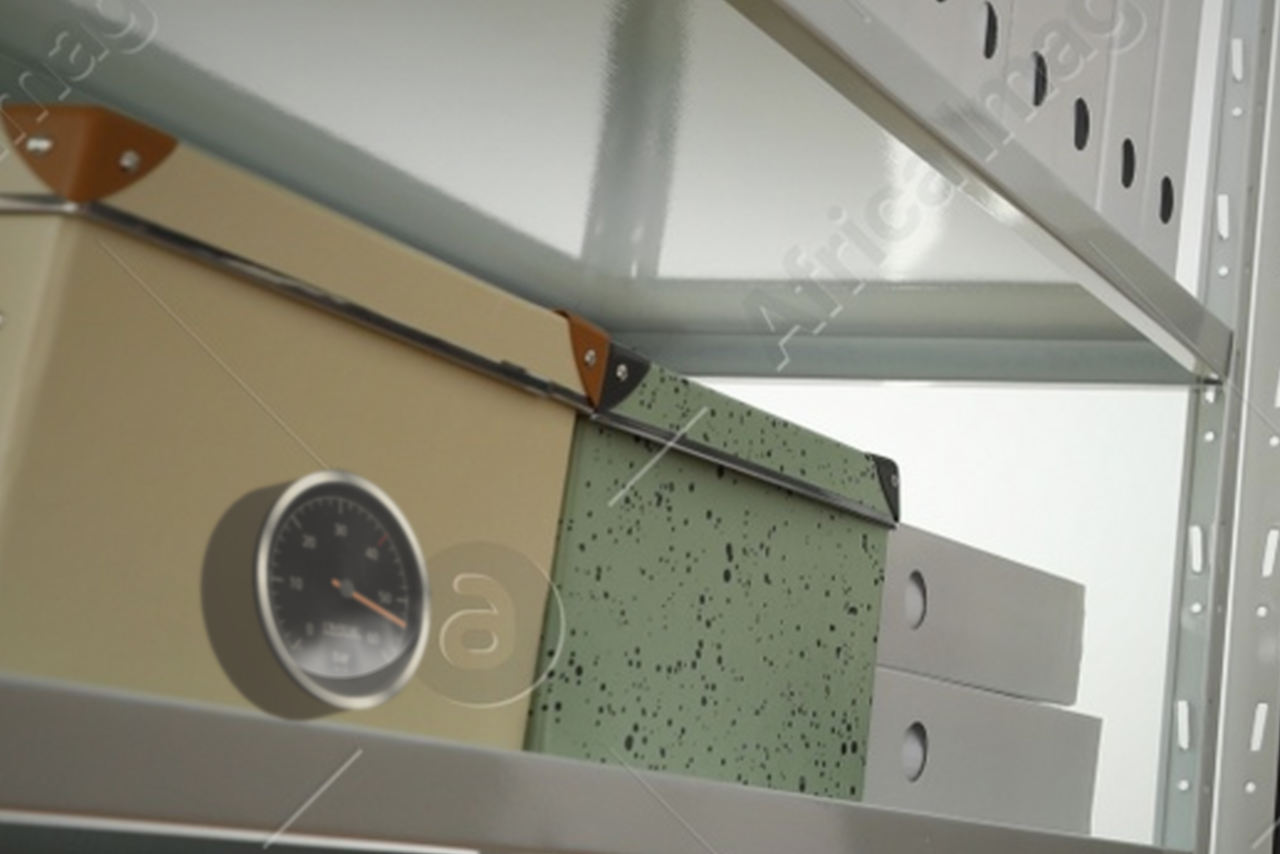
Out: 54
